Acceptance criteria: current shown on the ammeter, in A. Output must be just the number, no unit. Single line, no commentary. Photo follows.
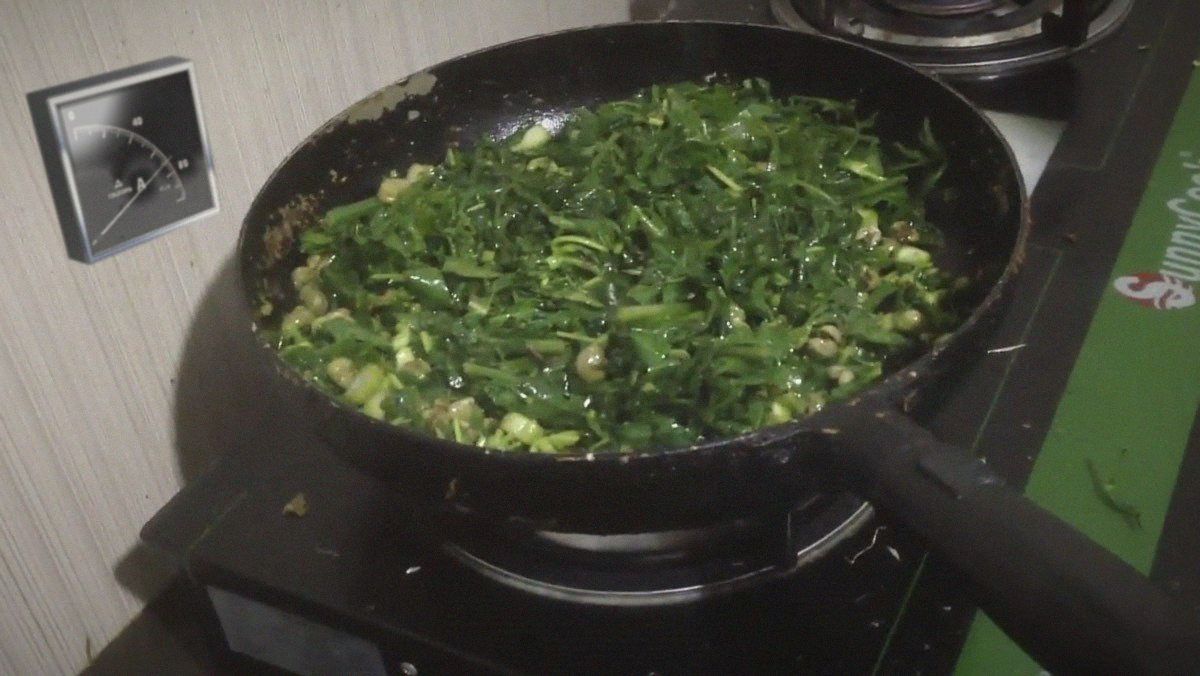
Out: 70
